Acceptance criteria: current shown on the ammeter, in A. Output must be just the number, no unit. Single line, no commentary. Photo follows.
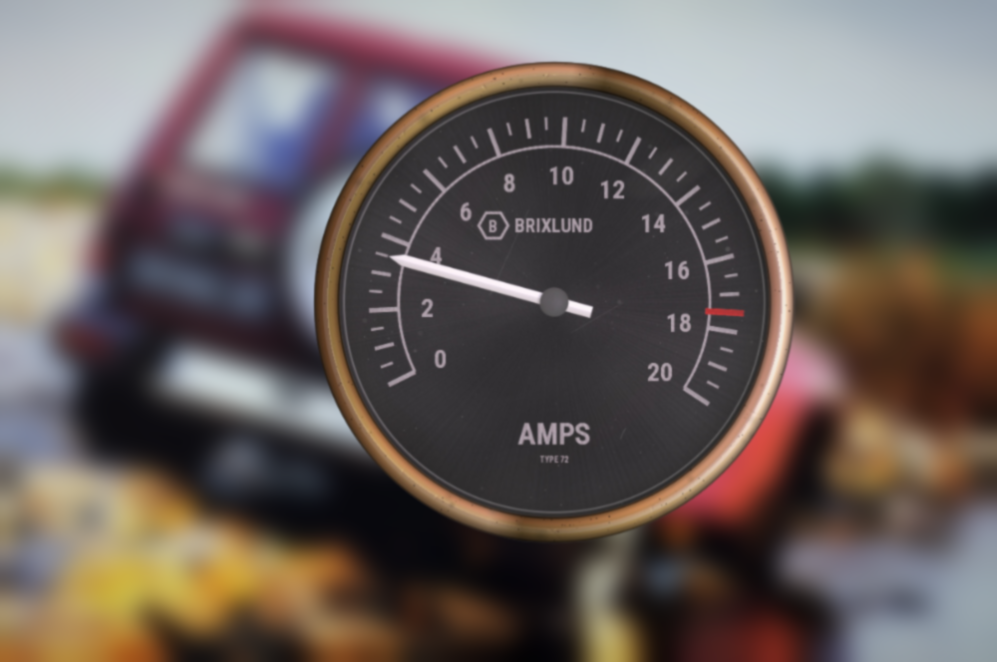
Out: 3.5
